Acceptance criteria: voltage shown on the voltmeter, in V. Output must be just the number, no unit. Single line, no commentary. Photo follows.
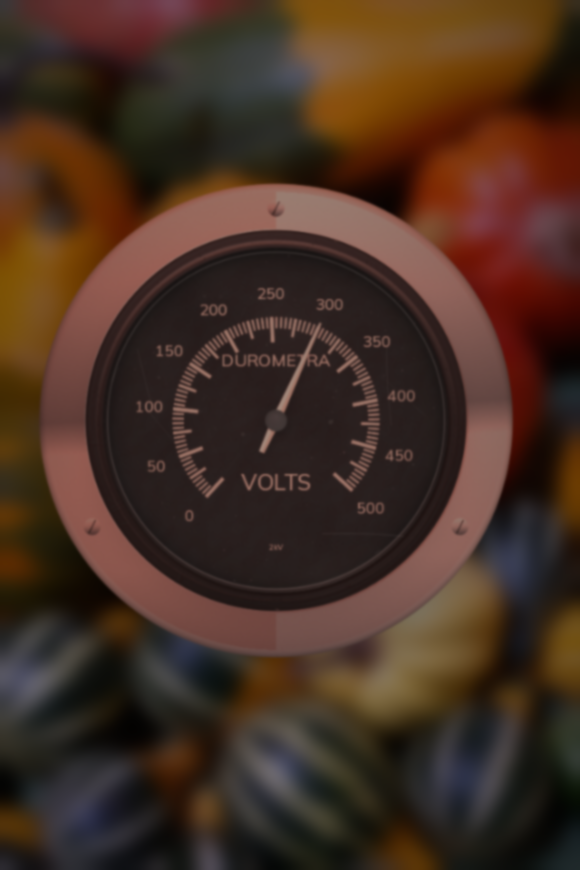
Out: 300
